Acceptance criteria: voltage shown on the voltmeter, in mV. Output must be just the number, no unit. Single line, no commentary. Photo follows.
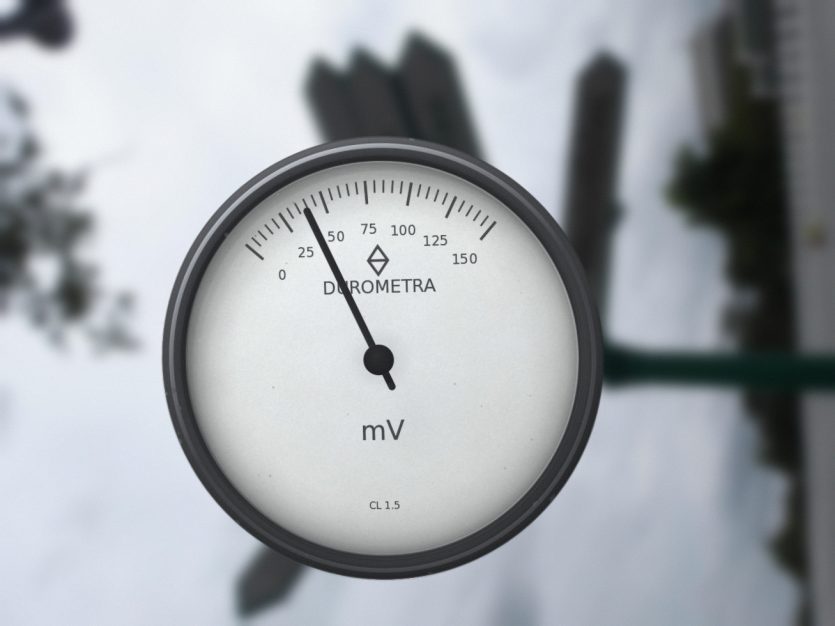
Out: 40
